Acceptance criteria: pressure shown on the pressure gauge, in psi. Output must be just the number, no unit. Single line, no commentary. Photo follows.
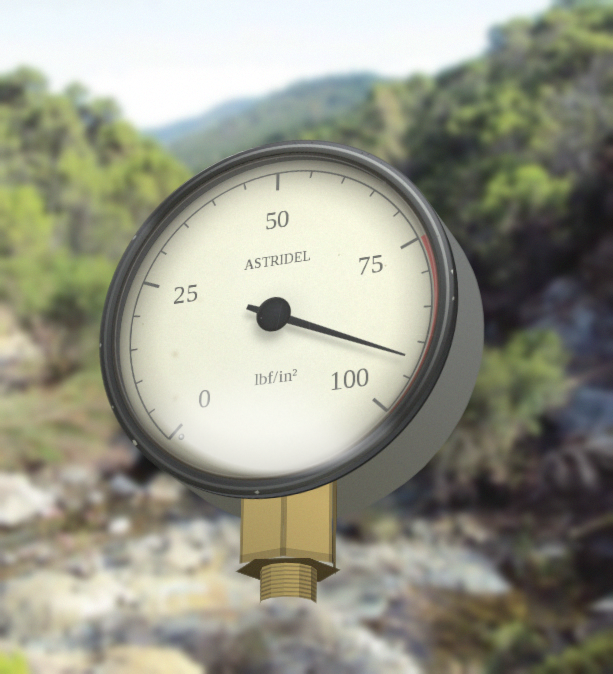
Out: 92.5
